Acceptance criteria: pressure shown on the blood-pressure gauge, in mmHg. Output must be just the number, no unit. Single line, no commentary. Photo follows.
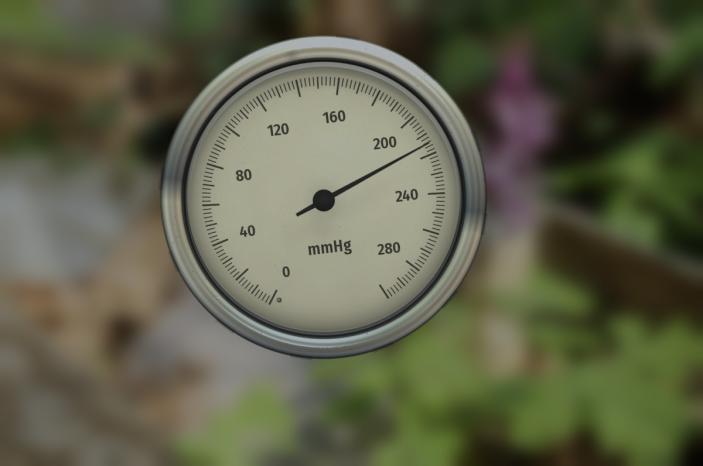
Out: 214
